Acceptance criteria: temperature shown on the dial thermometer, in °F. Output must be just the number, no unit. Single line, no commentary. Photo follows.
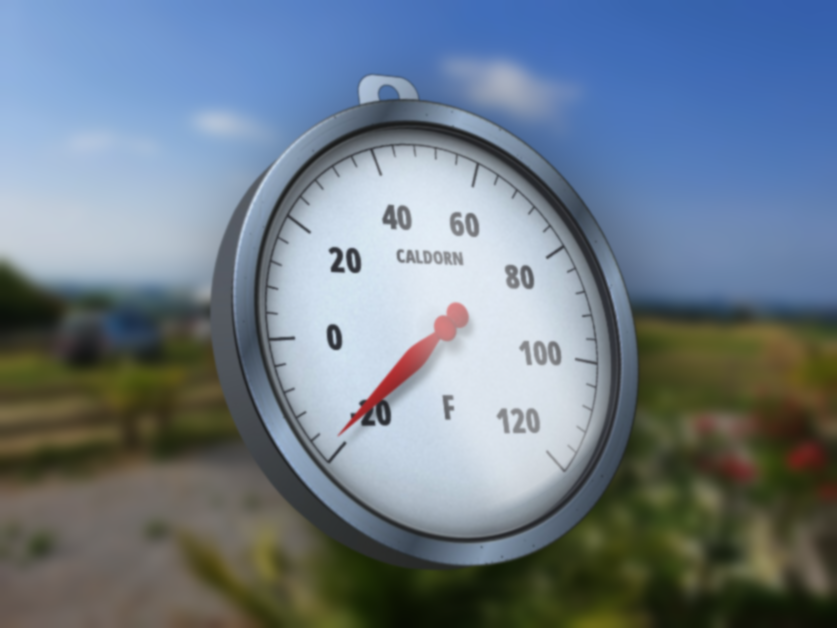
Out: -18
